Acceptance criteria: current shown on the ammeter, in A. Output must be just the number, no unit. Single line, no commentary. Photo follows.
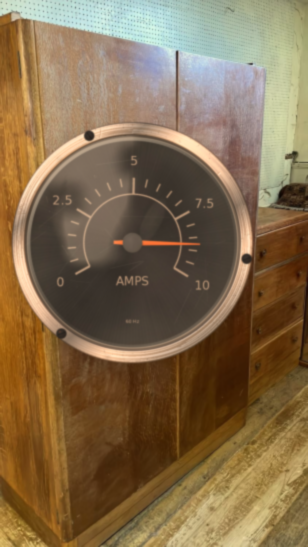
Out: 8.75
